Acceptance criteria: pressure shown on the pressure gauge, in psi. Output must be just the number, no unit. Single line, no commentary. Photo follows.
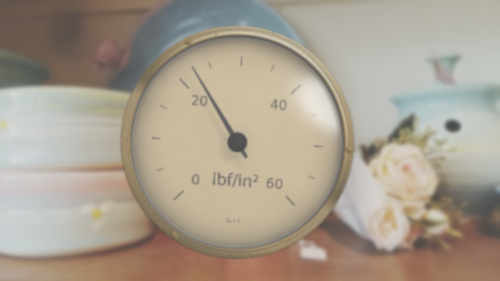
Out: 22.5
